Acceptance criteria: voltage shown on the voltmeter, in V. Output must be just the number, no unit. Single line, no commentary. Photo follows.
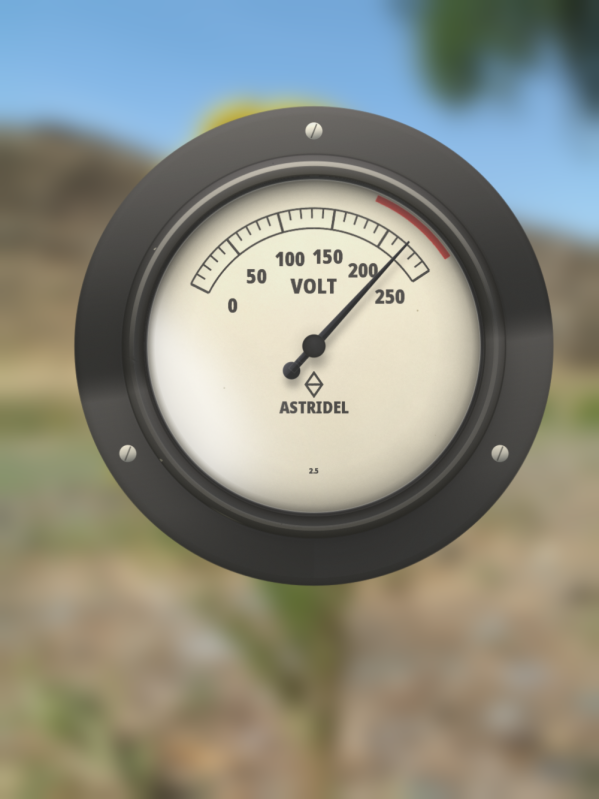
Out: 220
